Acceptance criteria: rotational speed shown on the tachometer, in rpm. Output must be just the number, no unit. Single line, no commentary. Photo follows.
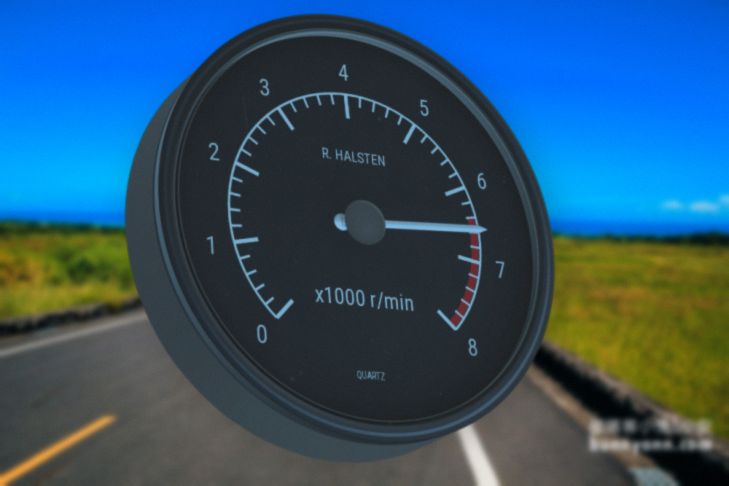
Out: 6600
